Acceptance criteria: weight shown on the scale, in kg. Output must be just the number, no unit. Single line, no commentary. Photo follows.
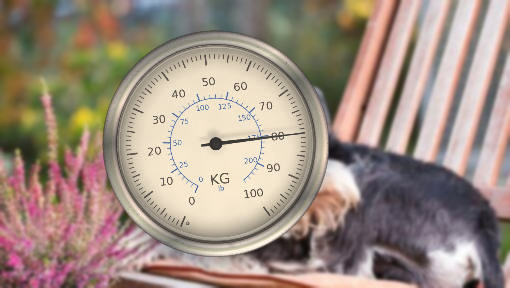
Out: 80
